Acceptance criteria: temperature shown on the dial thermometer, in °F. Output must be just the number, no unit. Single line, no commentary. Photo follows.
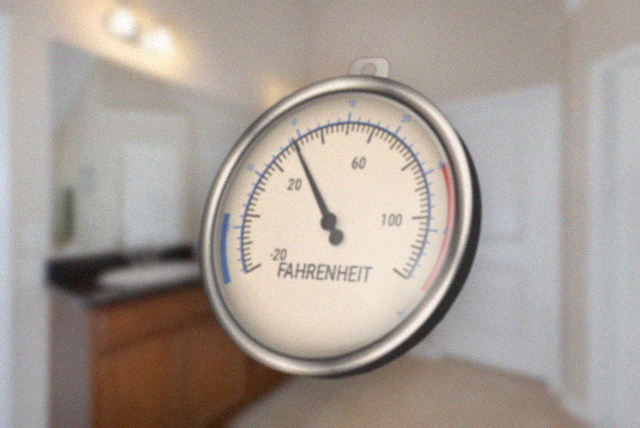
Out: 30
